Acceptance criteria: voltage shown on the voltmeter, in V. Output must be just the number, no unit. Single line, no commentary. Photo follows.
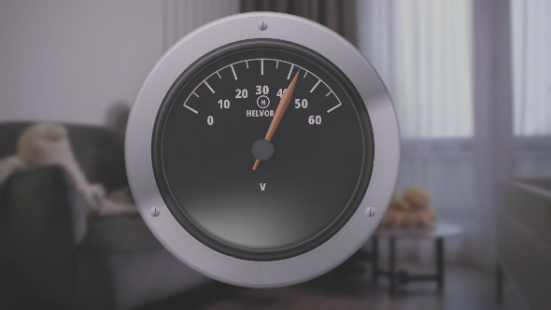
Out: 42.5
